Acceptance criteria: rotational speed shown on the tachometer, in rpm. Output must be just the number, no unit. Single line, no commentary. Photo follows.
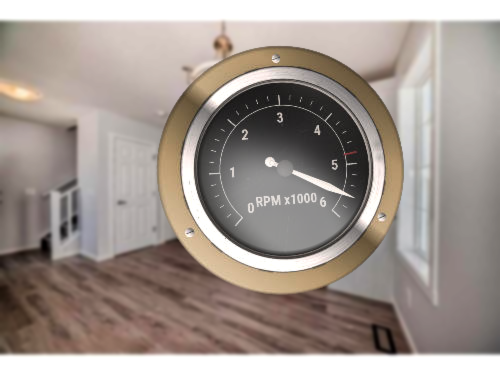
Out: 5600
